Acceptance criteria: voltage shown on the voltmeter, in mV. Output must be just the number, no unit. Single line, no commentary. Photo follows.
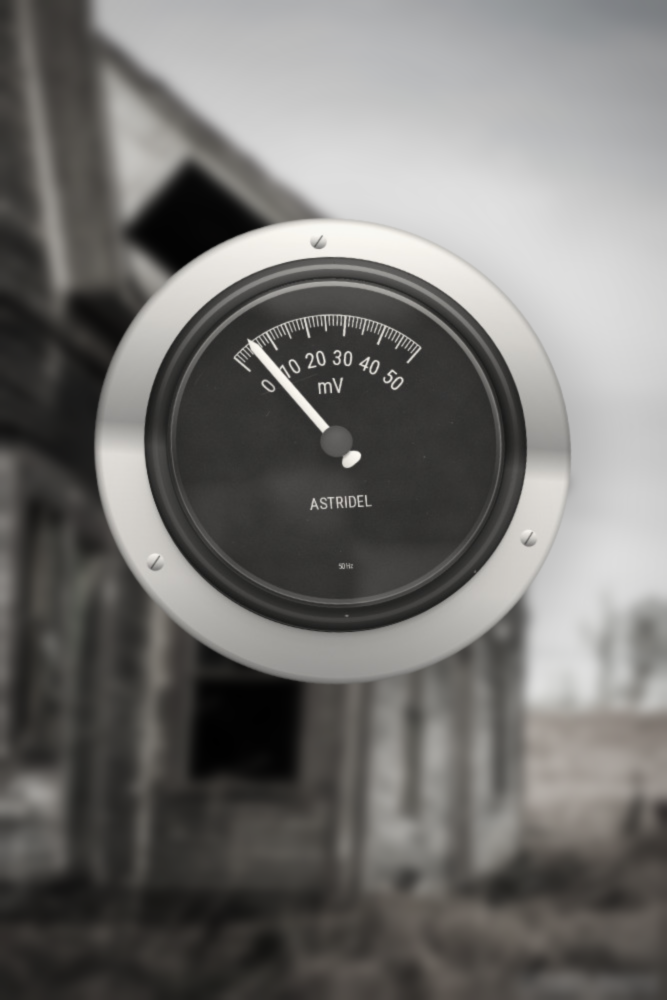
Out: 5
